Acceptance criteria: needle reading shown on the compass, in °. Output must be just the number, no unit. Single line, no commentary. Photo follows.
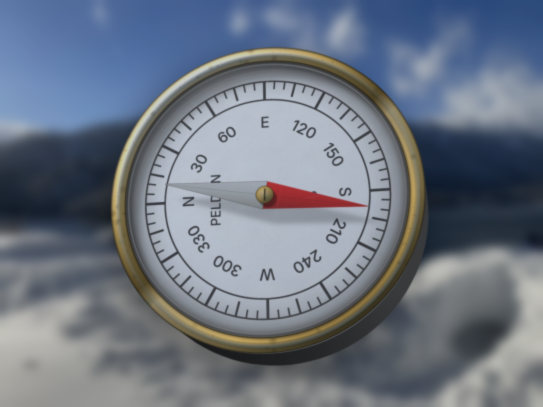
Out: 190
